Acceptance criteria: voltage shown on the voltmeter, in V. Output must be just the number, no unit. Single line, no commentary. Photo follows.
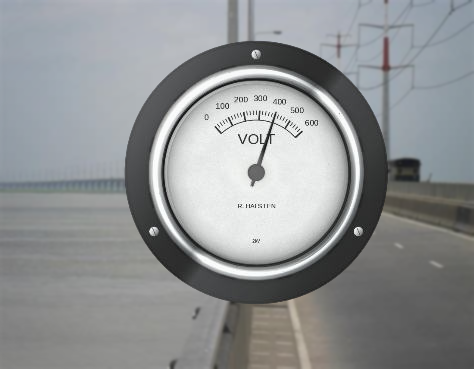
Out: 400
